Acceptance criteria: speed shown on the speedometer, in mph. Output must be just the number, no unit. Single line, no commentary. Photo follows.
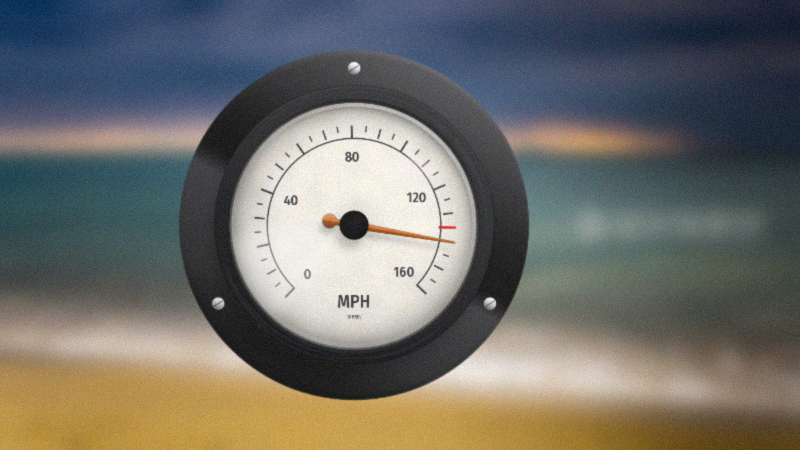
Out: 140
